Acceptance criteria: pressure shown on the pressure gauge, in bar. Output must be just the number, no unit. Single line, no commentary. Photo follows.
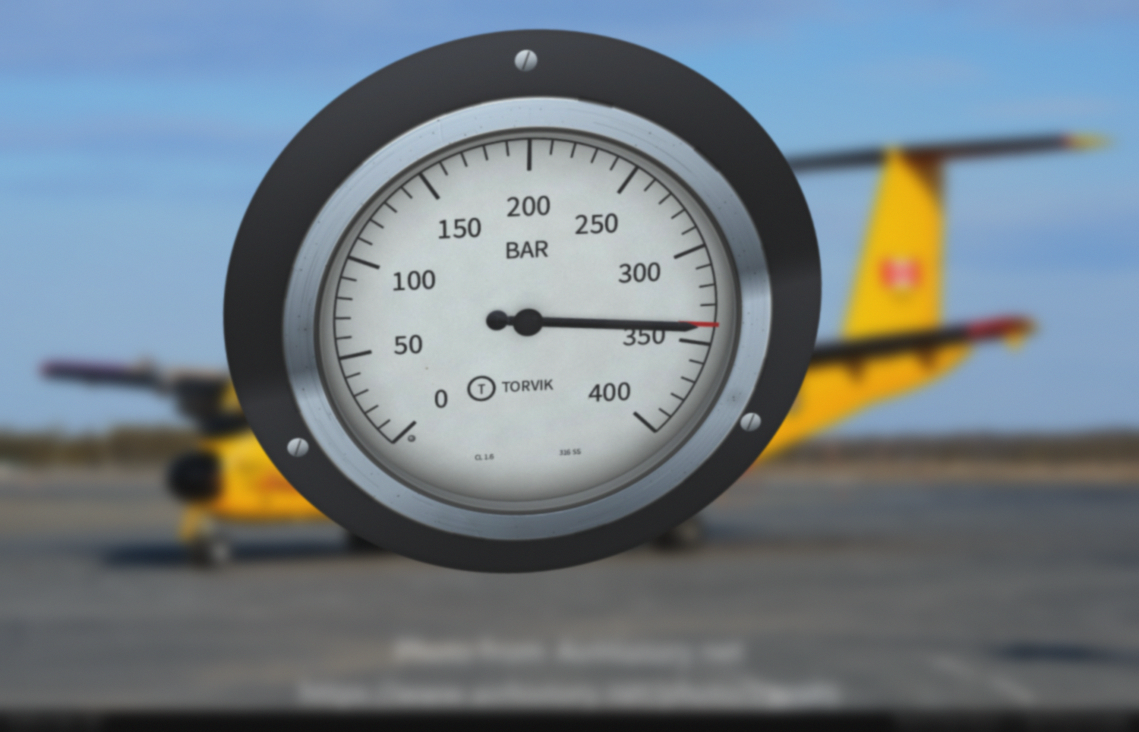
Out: 340
